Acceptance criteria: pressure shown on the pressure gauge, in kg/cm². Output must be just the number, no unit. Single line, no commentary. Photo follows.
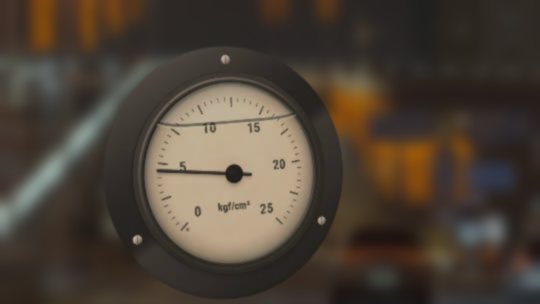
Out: 4.5
